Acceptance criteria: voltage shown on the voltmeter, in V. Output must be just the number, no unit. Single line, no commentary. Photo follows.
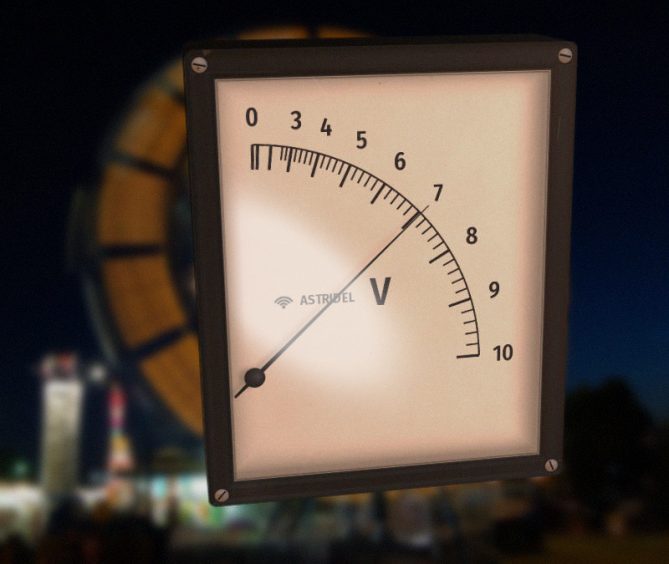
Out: 7
